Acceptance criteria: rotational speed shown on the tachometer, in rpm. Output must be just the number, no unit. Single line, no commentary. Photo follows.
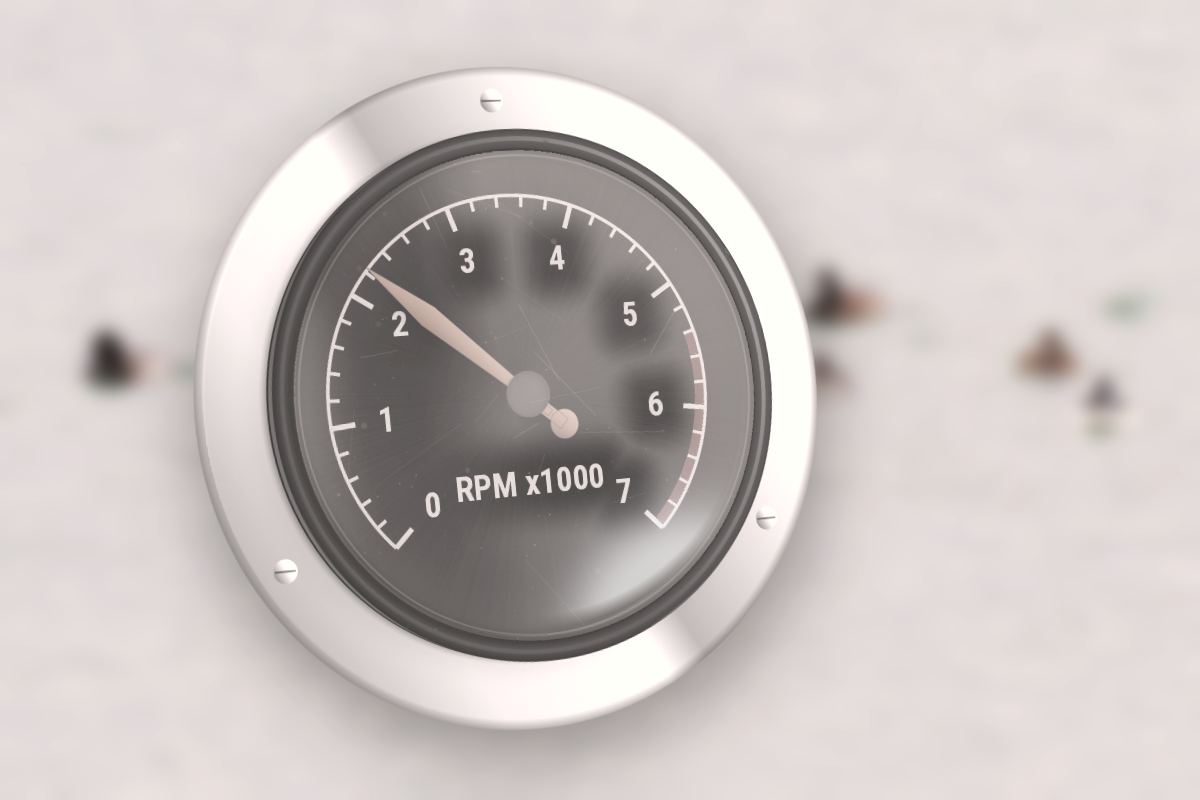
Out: 2200
